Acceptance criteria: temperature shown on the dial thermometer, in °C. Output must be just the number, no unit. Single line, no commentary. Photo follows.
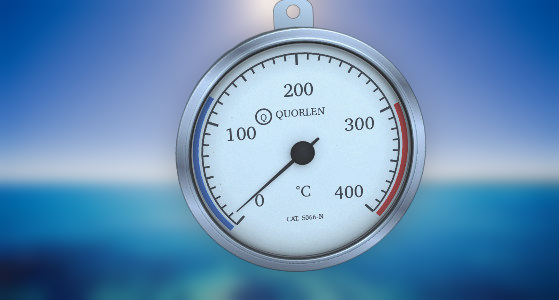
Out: 10
